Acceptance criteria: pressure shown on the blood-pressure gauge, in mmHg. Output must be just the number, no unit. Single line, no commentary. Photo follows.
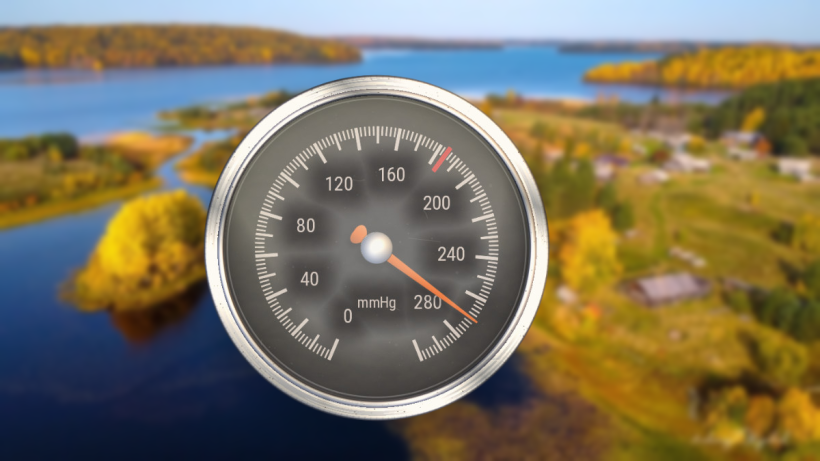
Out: 270
